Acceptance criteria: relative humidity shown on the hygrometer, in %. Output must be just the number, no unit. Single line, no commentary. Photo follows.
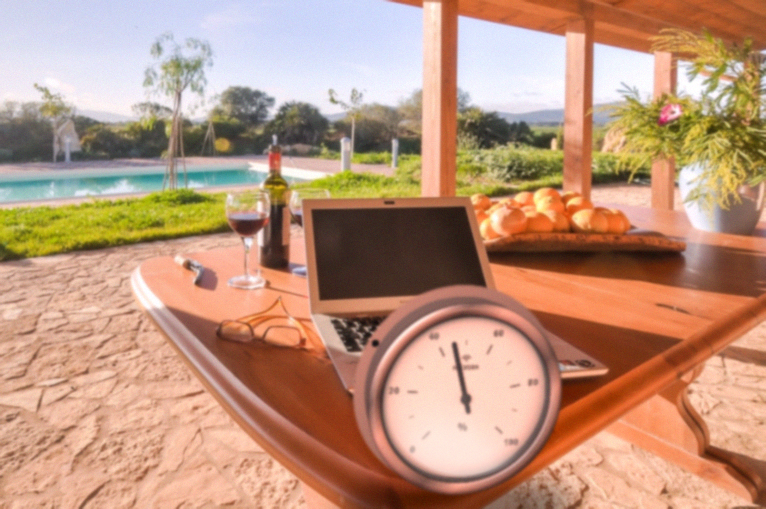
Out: 45
